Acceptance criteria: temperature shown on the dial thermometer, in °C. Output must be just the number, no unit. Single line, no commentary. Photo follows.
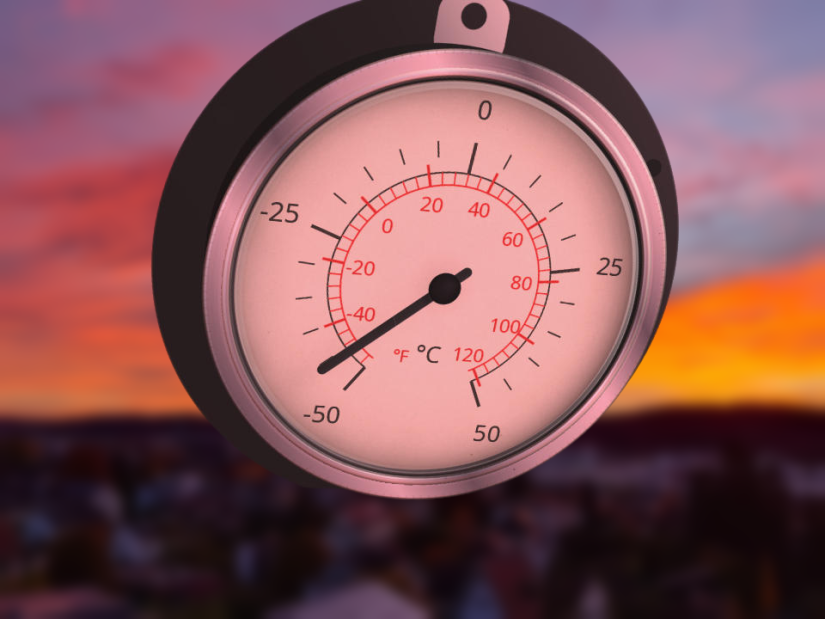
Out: -45
